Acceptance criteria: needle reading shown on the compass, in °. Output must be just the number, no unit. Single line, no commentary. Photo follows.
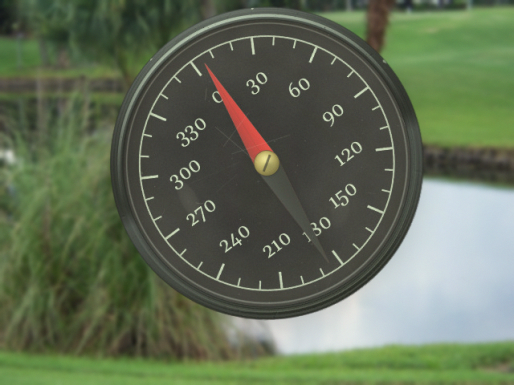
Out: 5
